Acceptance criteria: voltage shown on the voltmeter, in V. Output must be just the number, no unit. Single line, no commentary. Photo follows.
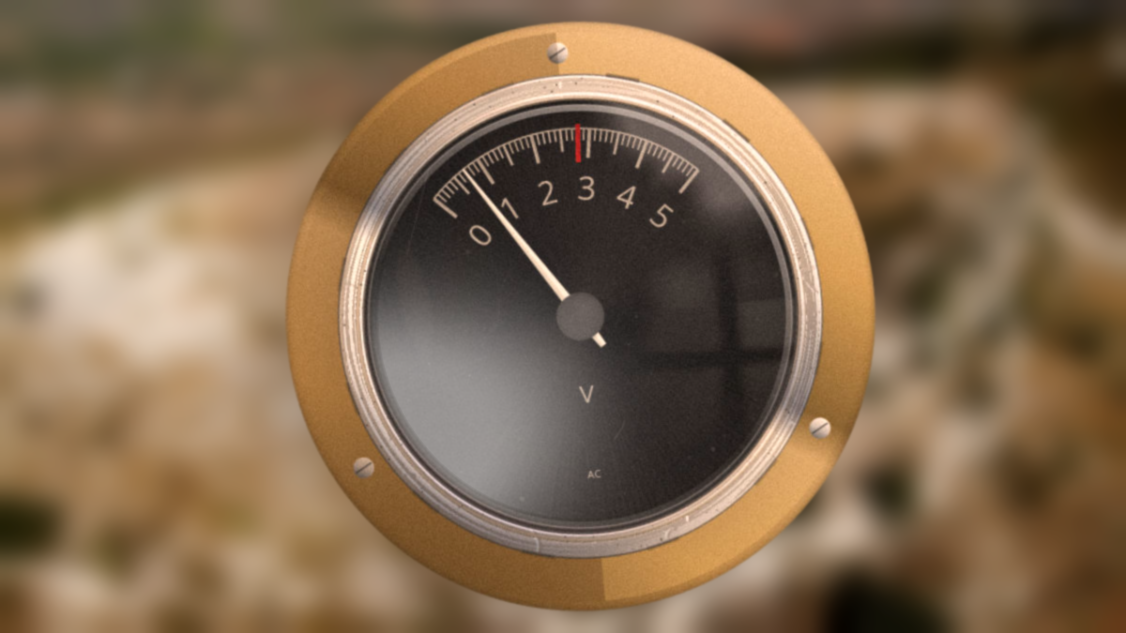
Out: 0.7
